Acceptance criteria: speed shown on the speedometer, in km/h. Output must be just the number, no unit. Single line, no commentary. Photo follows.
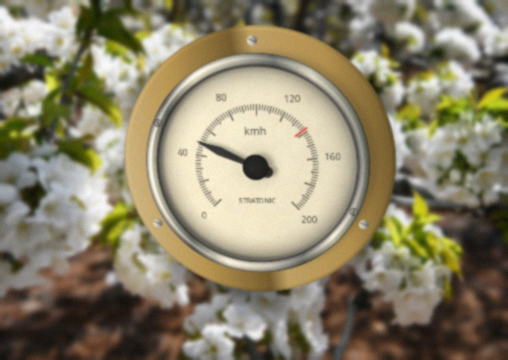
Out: 50
